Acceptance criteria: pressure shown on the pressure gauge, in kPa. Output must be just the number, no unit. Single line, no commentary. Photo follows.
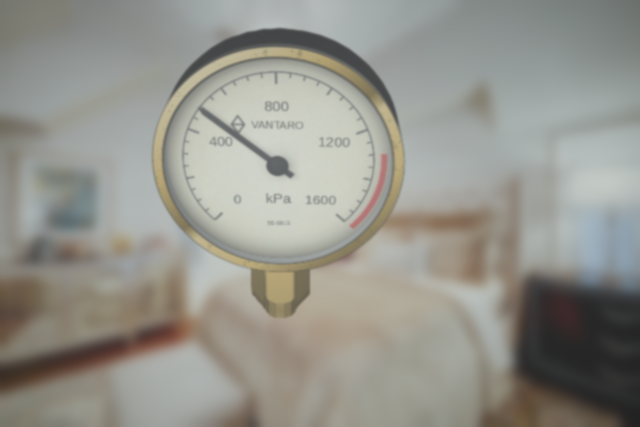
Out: 500
